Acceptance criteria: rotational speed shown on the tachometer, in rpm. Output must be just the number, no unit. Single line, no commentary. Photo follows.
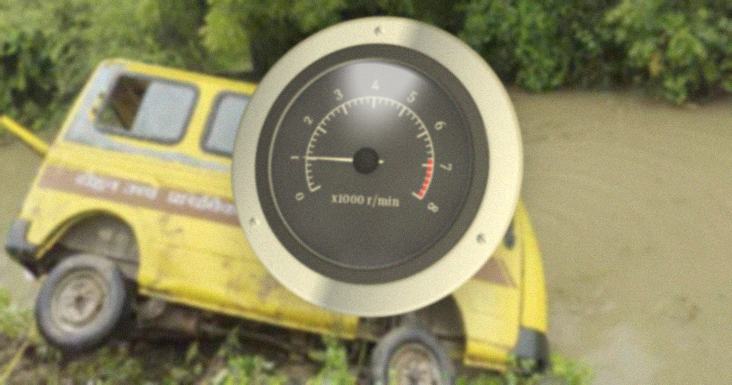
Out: 1000
